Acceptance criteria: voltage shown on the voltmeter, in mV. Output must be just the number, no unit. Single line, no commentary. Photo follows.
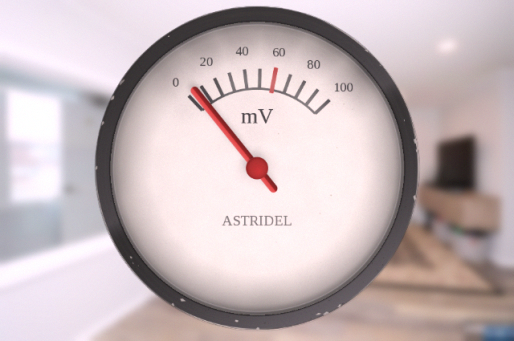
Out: 5
